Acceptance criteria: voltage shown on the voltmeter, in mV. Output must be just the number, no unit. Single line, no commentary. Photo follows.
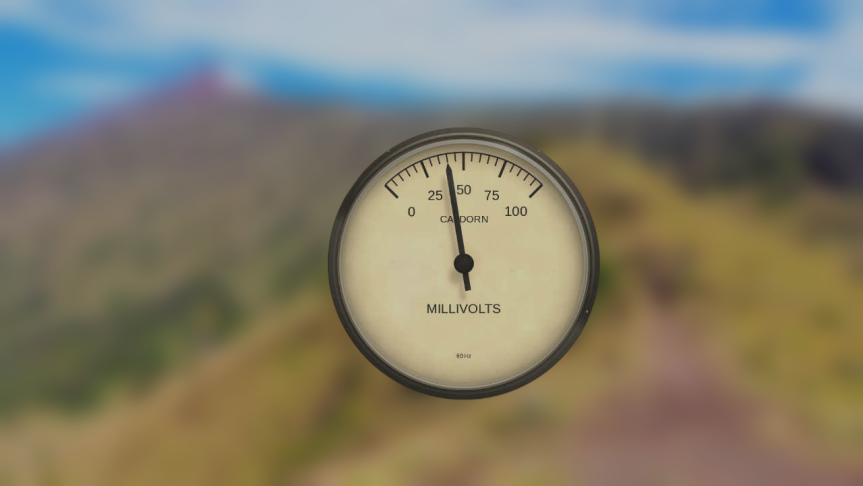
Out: 40
